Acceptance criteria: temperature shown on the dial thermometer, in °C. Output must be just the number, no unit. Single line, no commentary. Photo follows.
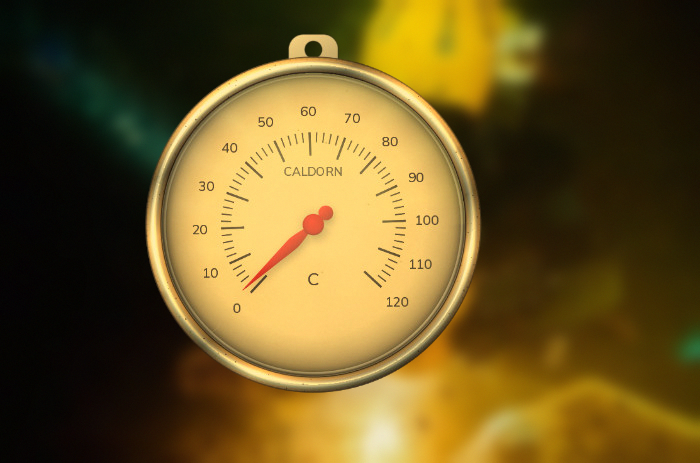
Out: 2
